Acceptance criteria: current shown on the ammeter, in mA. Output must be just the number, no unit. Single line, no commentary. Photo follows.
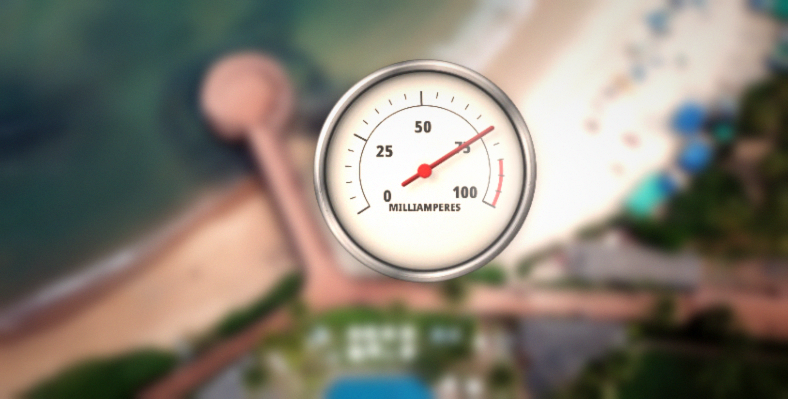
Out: 75
